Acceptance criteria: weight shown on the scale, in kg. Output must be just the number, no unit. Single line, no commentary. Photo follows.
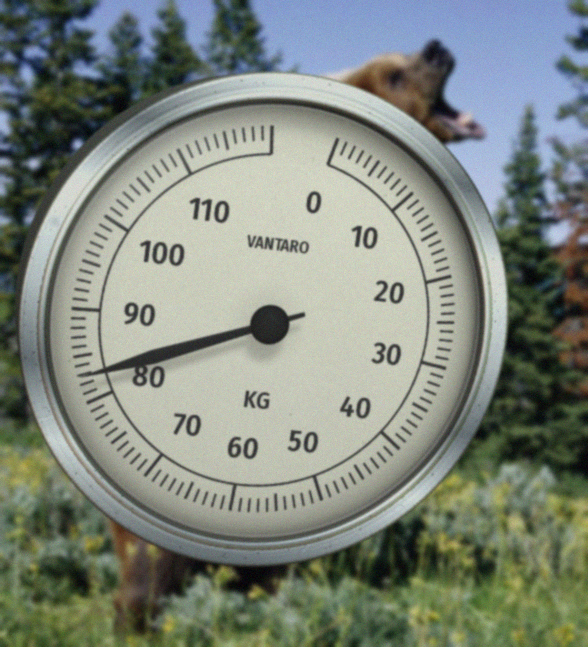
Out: 83
